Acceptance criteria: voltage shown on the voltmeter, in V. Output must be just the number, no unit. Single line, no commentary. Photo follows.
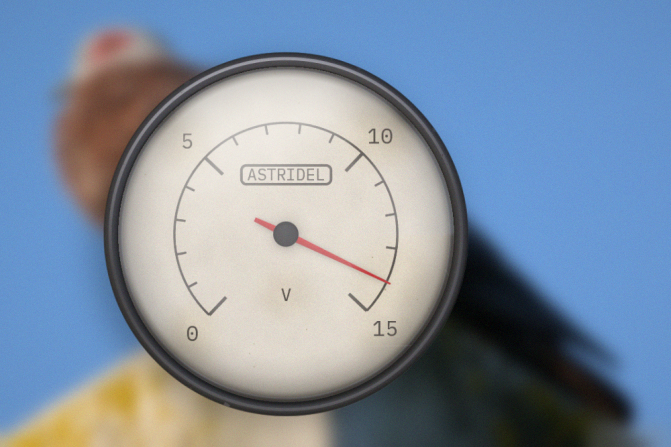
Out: 14
